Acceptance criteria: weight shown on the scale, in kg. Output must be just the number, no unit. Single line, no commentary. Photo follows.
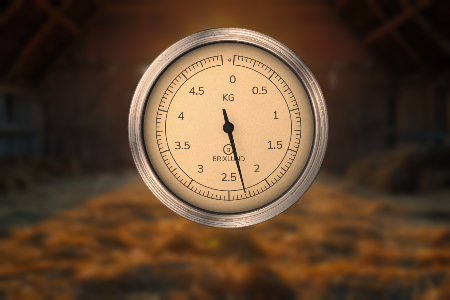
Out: 2.3
